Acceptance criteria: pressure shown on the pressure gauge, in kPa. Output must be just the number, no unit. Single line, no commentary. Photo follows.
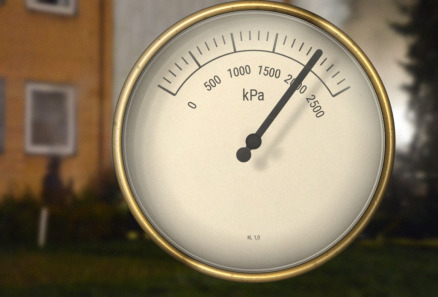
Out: 2000
